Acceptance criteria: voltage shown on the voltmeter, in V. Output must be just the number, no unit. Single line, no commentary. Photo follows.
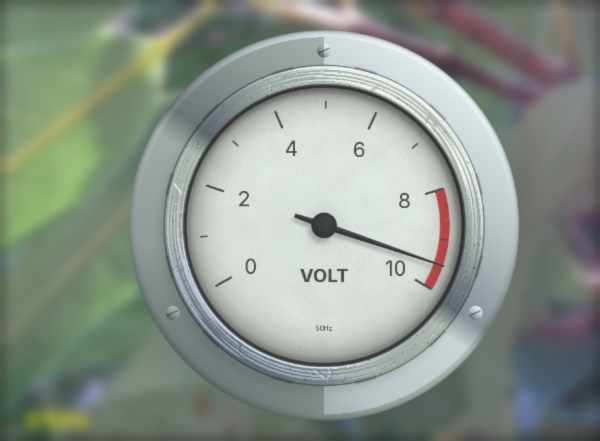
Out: 9.5
